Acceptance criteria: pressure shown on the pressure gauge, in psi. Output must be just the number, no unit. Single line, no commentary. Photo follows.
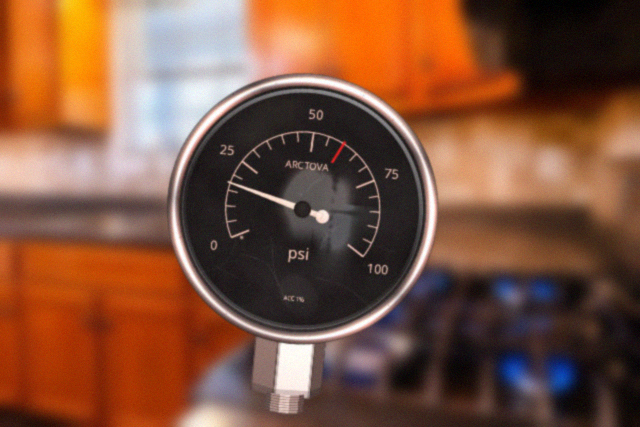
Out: 17.5
